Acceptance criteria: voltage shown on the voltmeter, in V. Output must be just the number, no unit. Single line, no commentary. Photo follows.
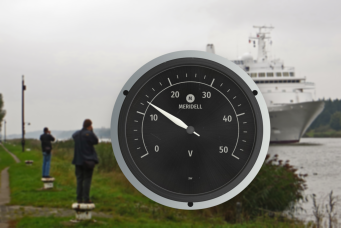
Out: 13
